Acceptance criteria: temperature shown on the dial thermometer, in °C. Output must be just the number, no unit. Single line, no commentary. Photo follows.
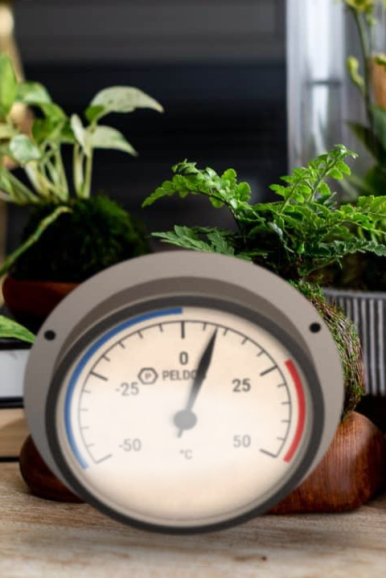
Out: 7.5
